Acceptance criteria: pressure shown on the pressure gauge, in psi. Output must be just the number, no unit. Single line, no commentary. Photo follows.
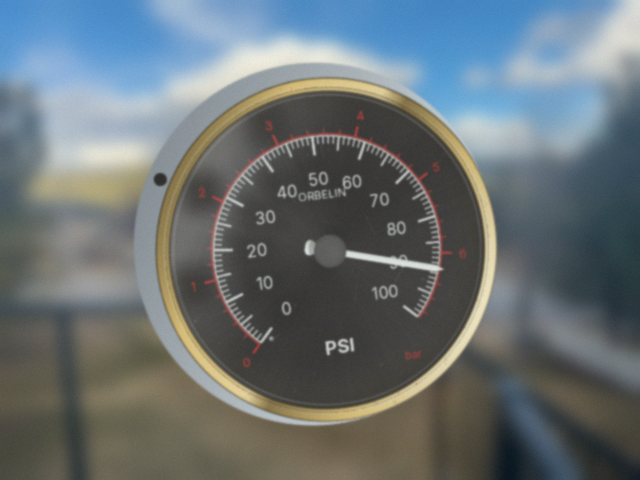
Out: 90
